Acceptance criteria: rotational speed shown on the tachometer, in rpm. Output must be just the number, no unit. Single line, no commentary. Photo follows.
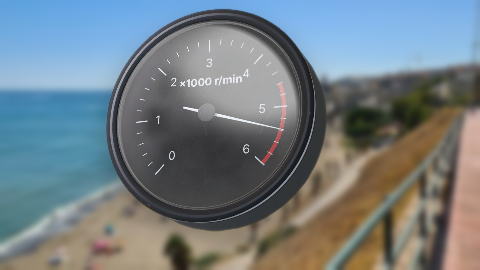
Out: 5400
